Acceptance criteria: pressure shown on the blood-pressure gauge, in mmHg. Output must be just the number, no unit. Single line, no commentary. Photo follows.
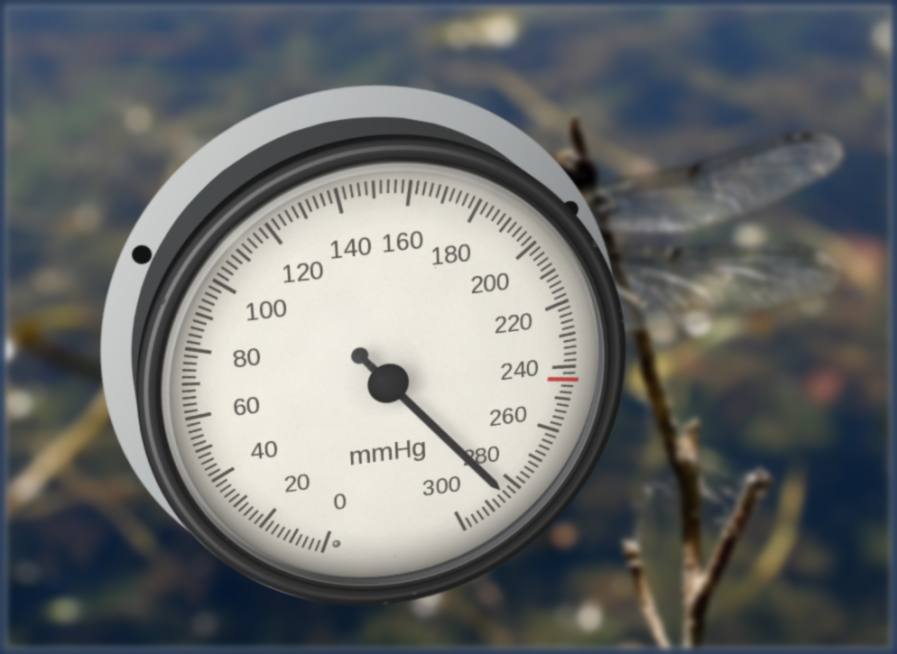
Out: 284
